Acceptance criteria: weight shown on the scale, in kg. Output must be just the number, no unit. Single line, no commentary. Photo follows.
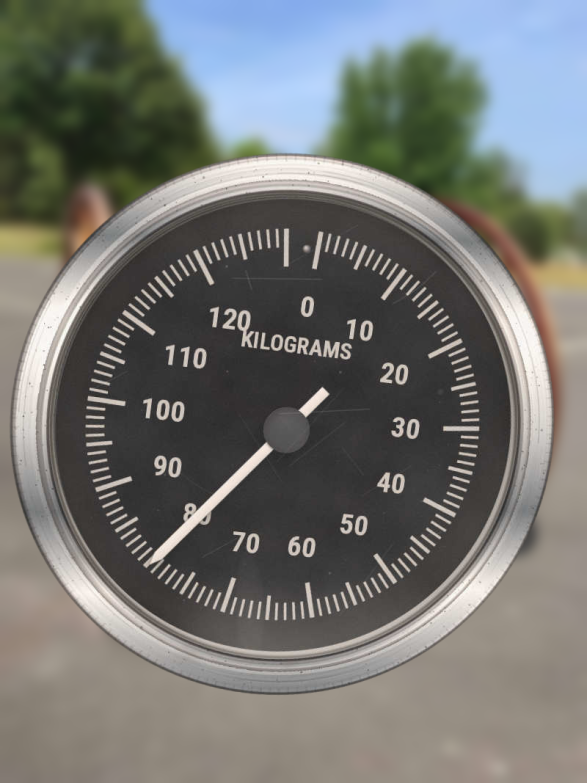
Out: 80
